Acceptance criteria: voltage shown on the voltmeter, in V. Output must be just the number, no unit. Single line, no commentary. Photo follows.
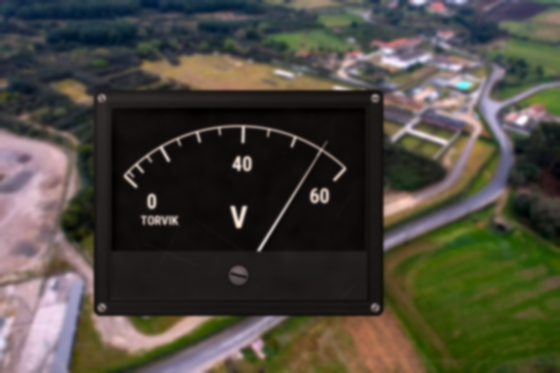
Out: 55
